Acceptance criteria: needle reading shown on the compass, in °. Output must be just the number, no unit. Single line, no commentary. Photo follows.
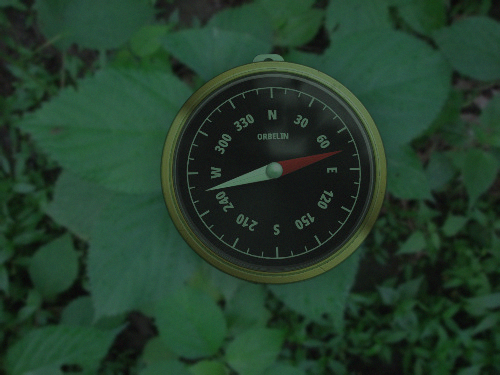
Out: 75
